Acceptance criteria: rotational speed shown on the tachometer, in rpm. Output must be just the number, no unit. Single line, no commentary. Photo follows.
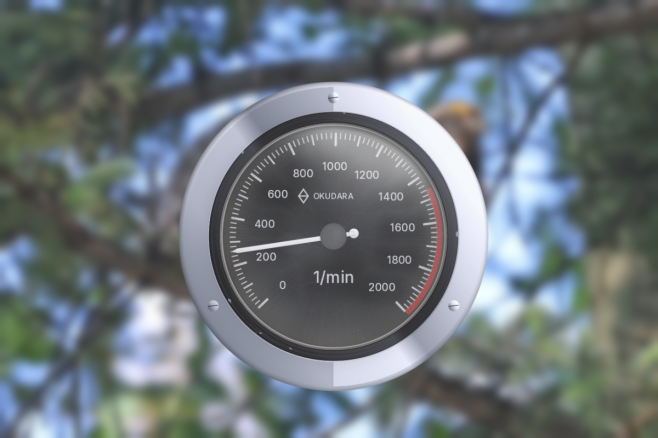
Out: 260
